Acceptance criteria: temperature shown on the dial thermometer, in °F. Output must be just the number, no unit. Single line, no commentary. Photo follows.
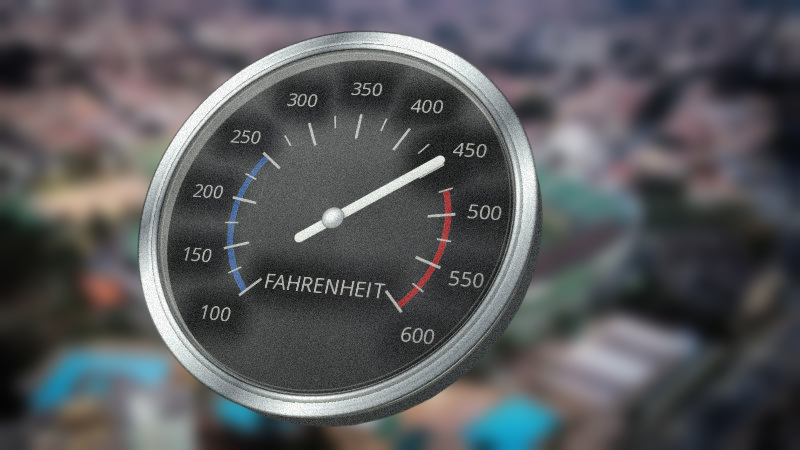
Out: 450
